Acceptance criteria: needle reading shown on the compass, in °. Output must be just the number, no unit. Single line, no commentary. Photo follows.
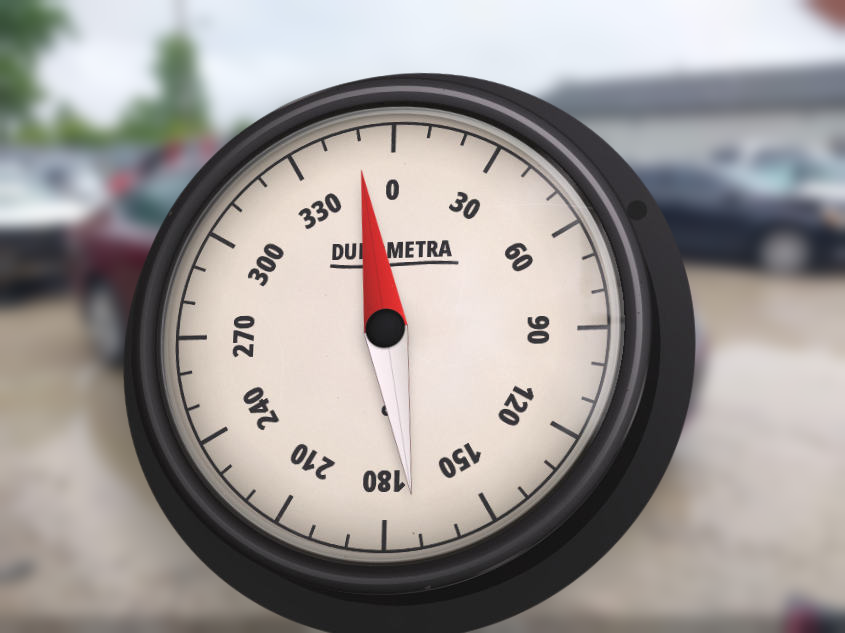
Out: 350
